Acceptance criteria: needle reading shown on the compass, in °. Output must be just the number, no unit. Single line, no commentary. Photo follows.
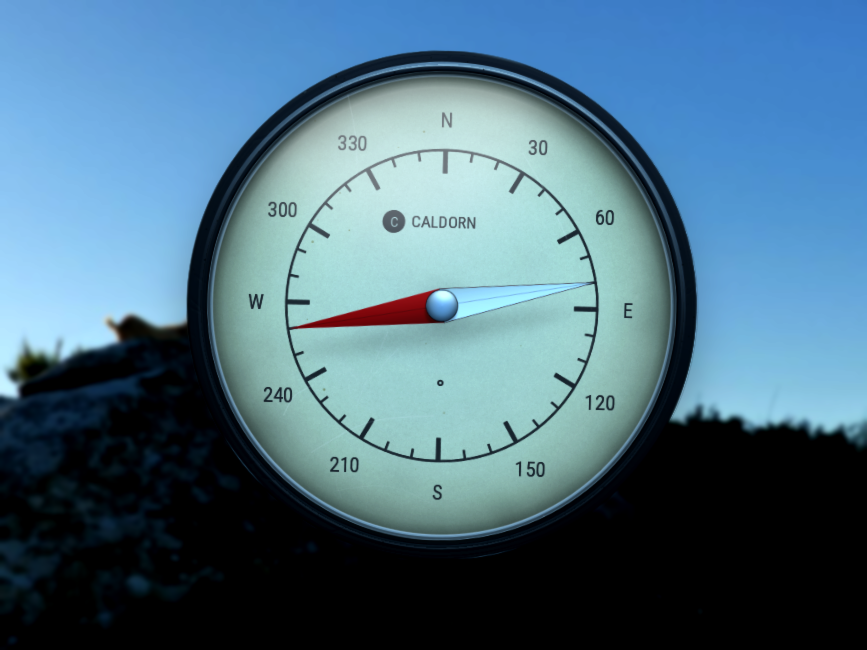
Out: 260
